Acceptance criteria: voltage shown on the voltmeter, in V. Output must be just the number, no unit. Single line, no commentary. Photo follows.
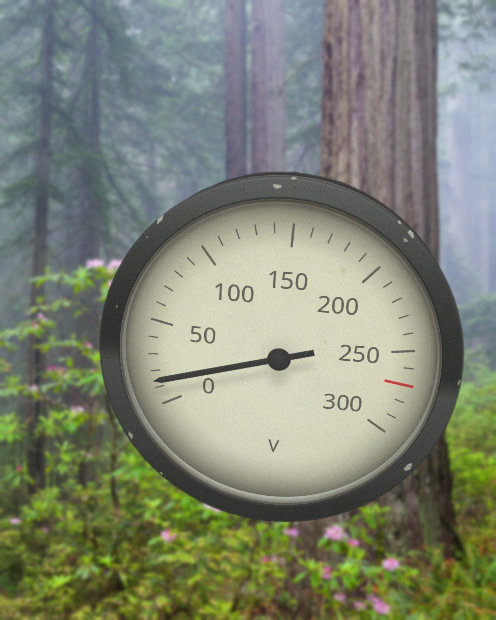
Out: 15
